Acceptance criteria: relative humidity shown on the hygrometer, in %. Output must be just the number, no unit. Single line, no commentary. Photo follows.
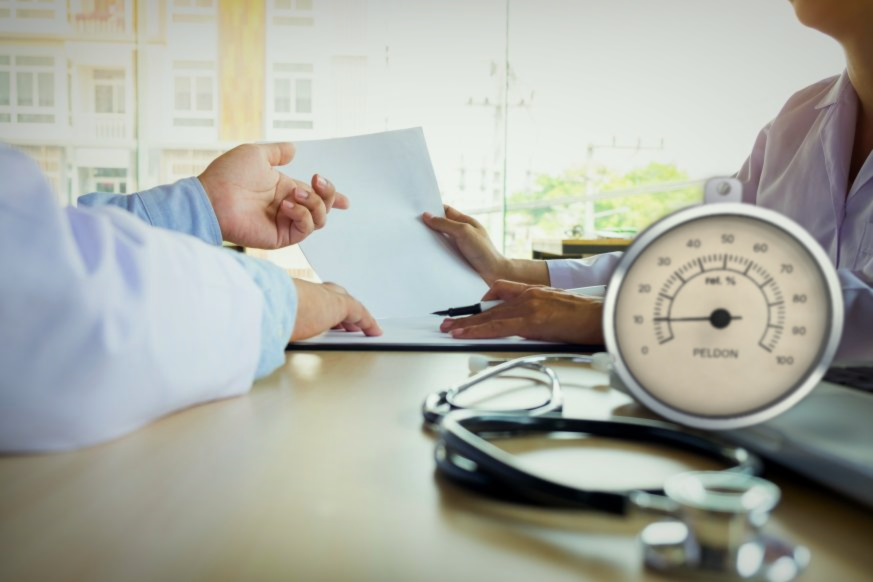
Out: 10
